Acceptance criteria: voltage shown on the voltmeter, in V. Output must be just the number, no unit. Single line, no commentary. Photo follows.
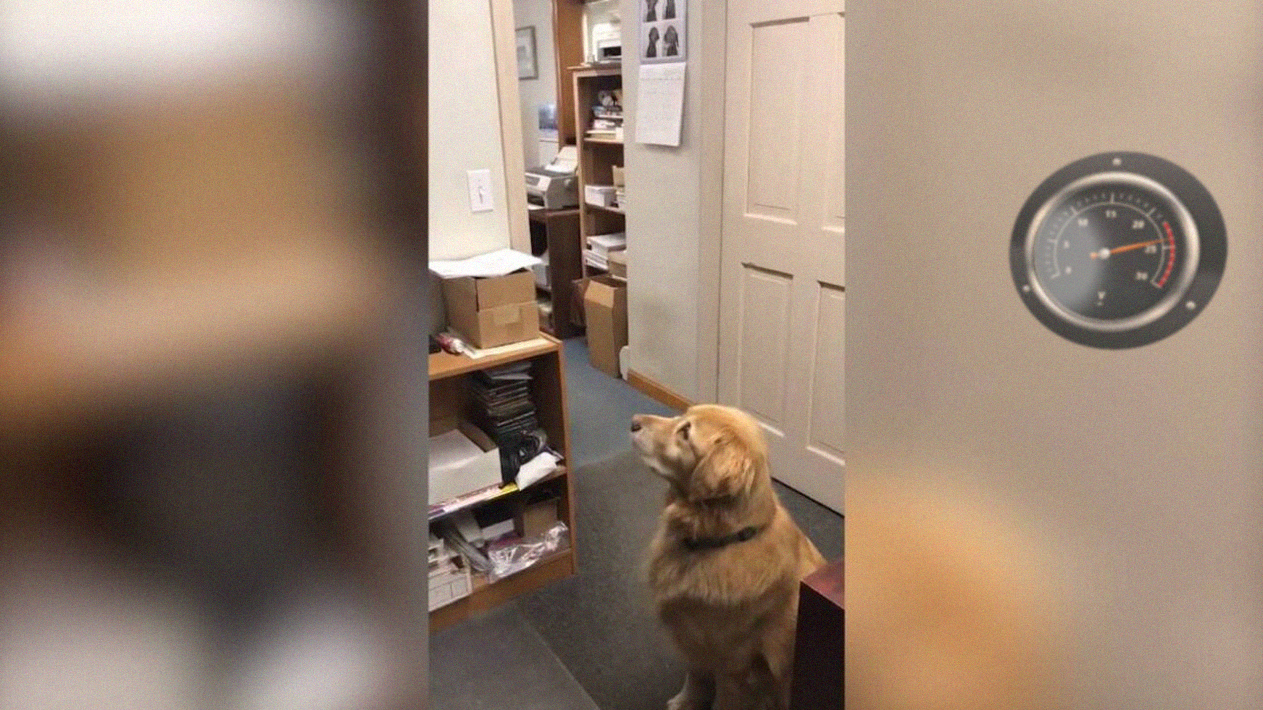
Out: 24
